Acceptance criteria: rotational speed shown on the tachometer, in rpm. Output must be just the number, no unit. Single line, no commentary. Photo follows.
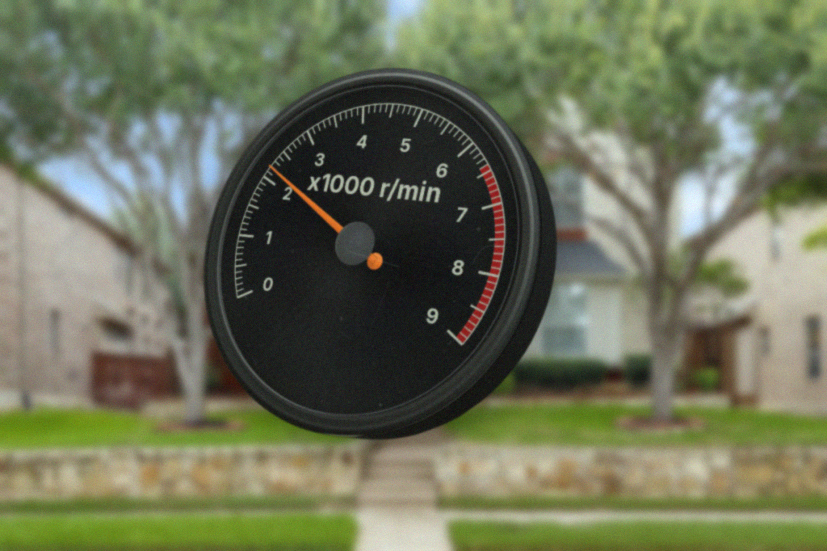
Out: 2200
